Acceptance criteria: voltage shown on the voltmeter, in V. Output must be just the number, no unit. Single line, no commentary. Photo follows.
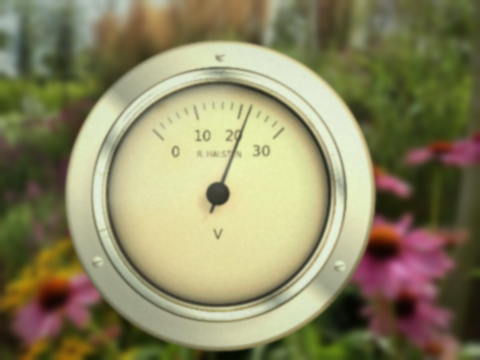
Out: 22
